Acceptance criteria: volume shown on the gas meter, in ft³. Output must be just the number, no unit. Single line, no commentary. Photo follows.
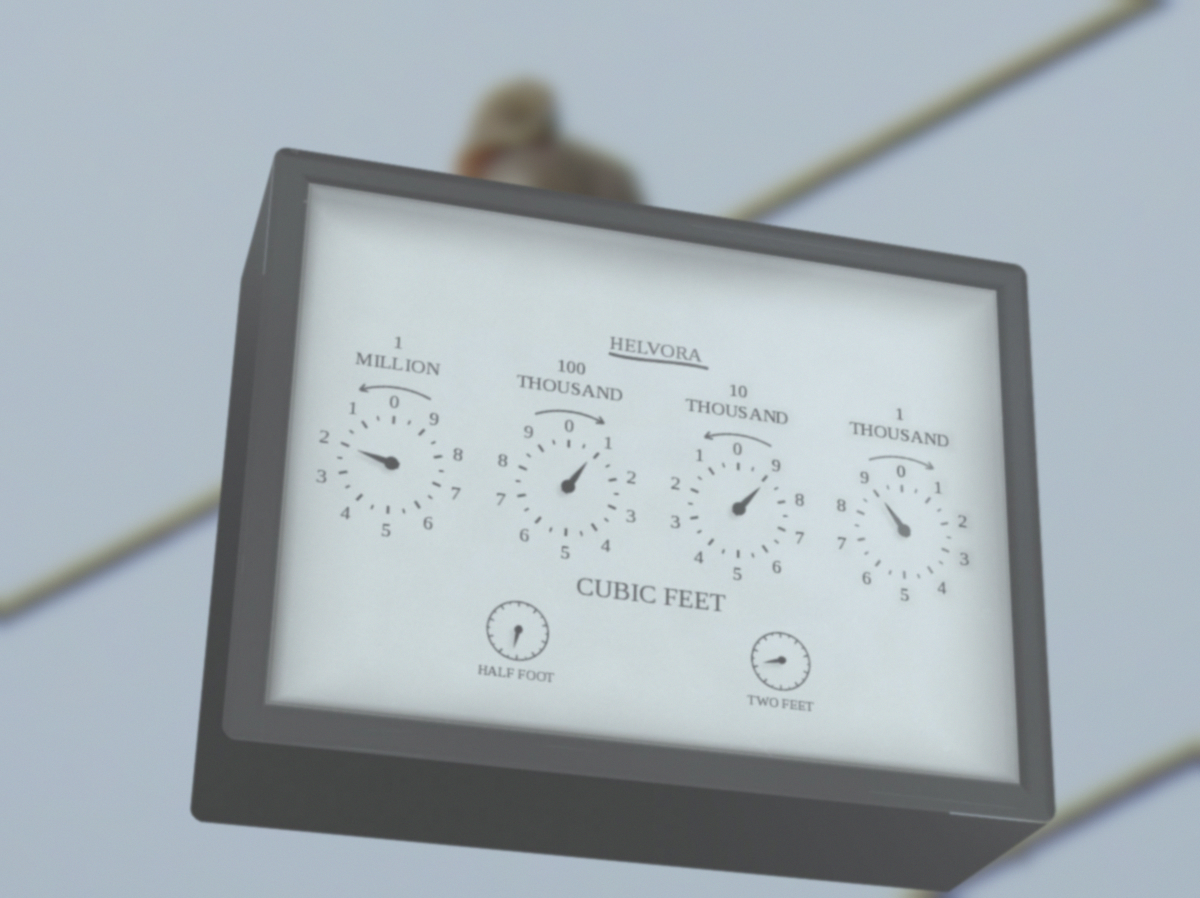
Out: 208900
